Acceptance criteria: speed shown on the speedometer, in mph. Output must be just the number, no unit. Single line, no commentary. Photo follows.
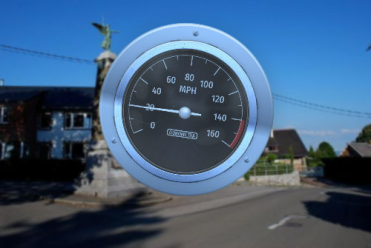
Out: 20
